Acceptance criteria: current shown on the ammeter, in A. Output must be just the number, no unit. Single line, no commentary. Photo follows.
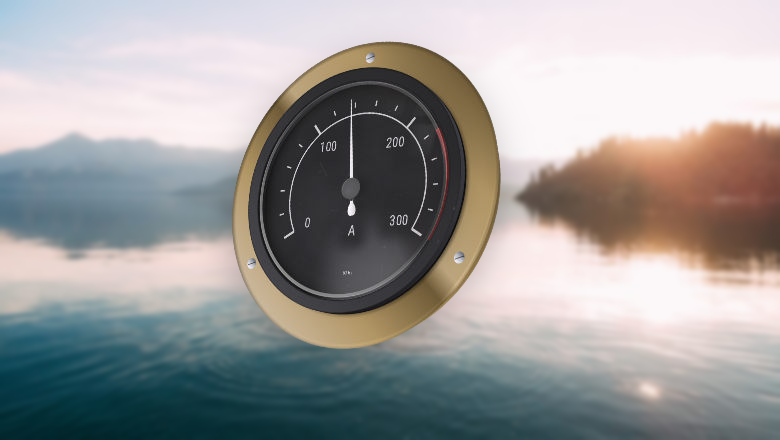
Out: 140
